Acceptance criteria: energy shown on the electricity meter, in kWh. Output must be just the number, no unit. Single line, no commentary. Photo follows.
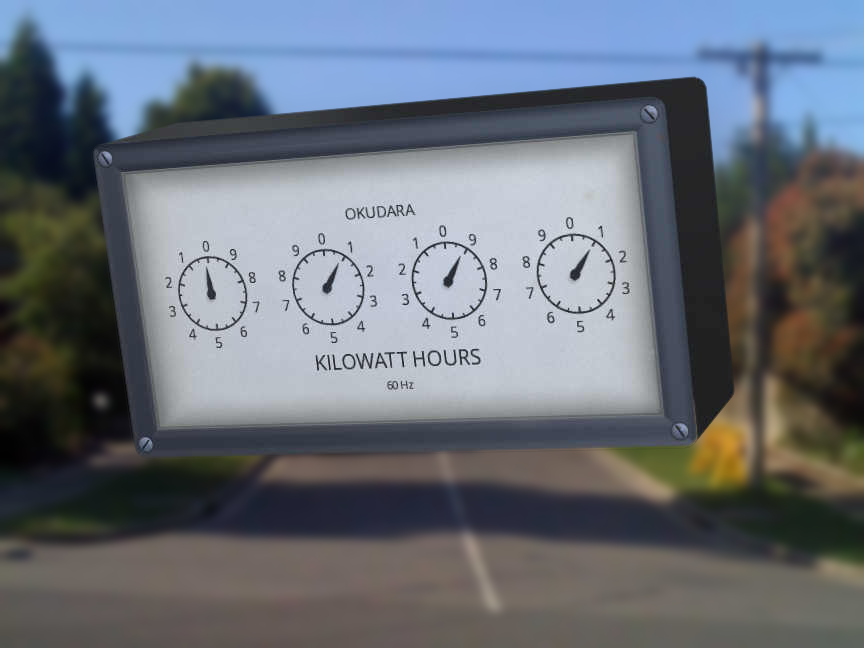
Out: 91
